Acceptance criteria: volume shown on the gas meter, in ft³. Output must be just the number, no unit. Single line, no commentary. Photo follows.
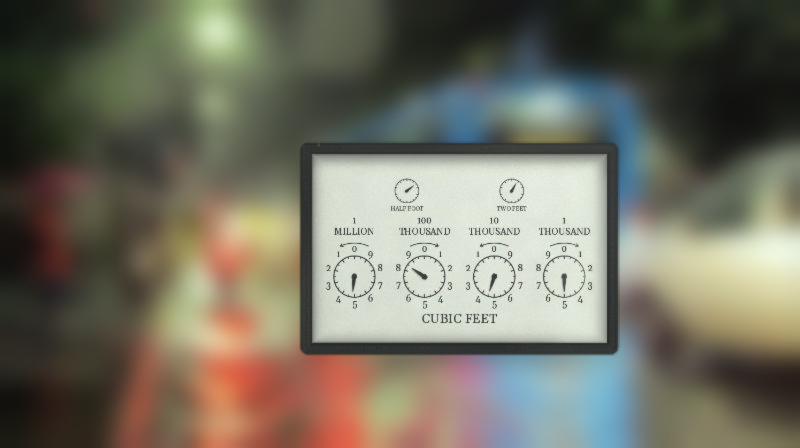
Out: 484500
